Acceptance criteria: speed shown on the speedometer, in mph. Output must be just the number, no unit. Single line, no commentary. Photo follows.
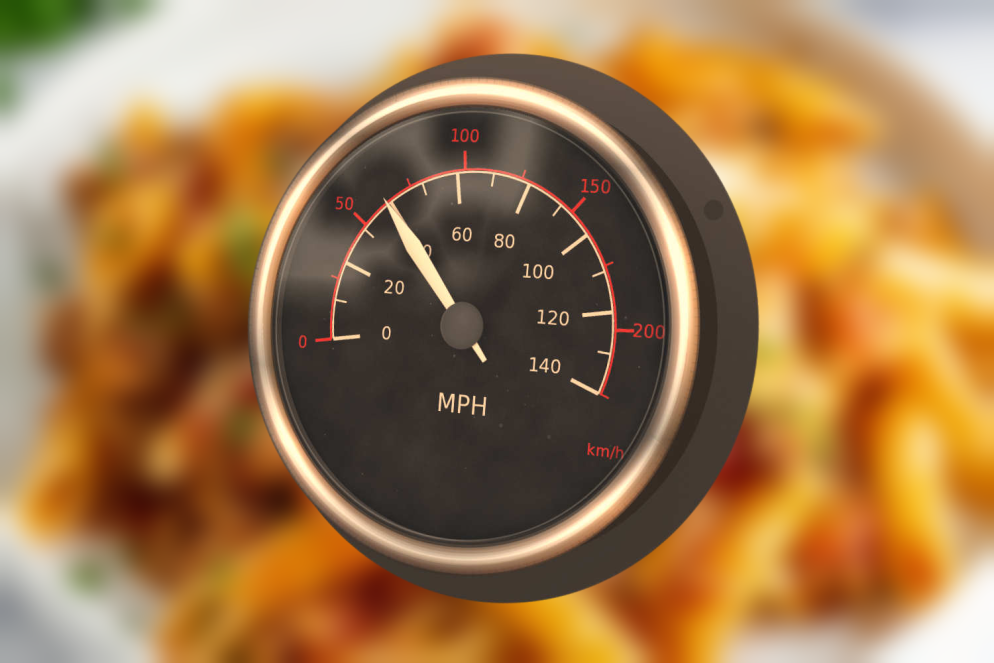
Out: 40
